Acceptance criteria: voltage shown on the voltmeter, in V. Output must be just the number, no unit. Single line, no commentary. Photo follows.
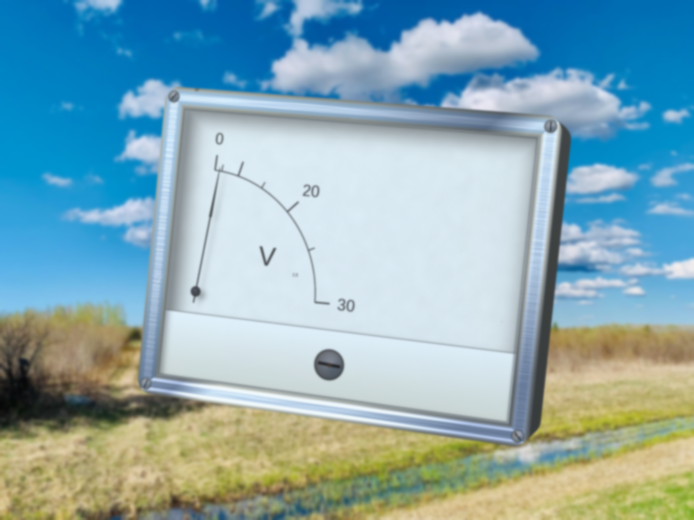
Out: 5
